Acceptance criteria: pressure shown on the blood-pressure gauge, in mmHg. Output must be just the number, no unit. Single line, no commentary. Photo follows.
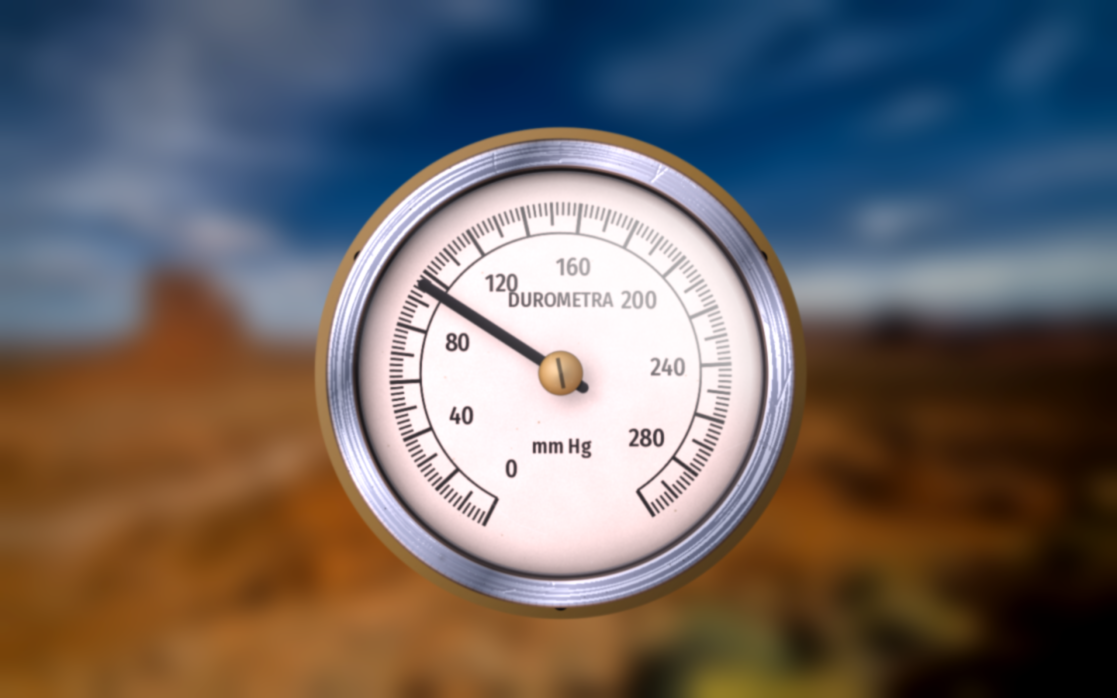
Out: 96
